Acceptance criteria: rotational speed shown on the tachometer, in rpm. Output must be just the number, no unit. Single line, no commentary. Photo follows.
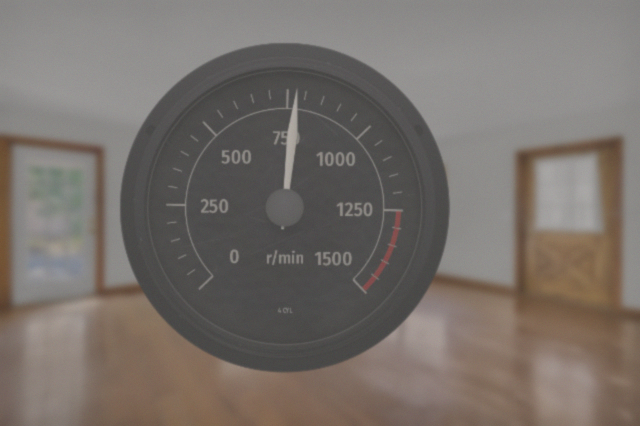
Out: 775
